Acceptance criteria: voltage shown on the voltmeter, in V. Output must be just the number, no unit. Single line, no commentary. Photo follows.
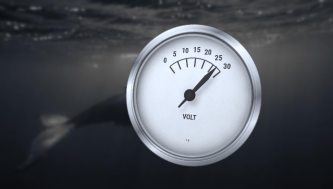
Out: 27.5
